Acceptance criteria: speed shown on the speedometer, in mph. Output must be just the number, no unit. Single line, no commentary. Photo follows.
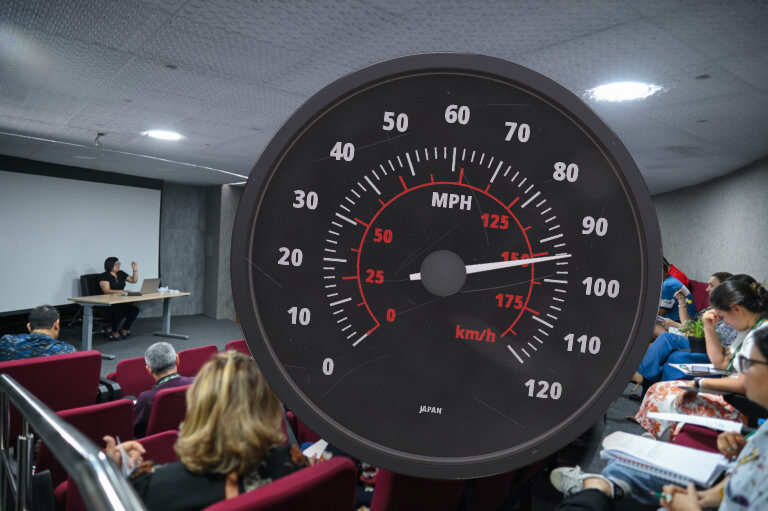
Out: 94
